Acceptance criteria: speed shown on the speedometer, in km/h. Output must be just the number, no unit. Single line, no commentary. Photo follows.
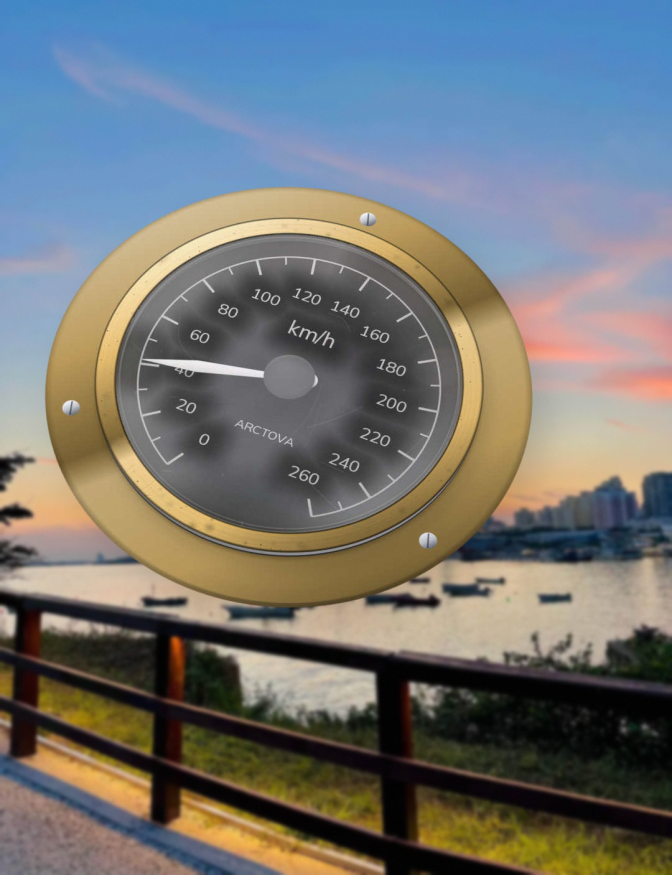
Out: 40
